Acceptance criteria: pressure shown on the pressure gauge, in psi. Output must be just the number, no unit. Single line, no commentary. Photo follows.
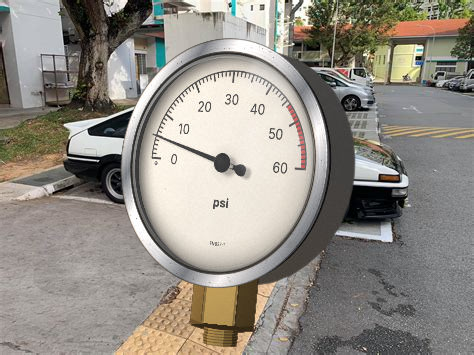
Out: 5
